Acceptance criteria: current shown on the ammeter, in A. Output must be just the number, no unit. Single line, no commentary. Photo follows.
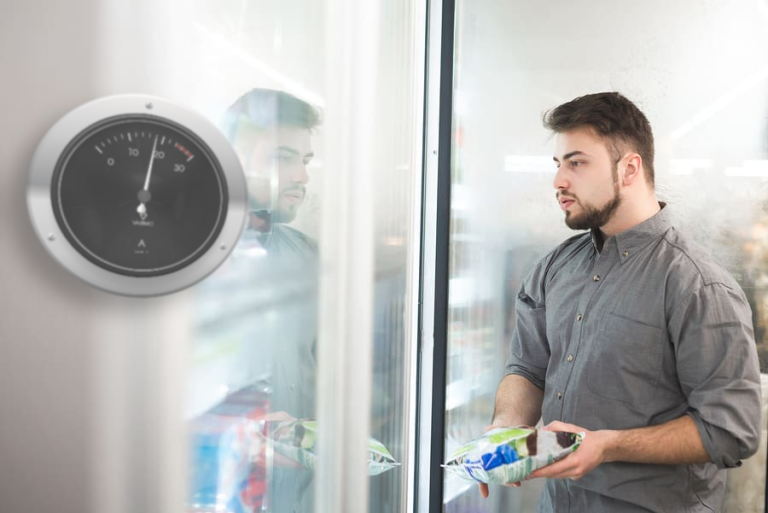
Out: 18
